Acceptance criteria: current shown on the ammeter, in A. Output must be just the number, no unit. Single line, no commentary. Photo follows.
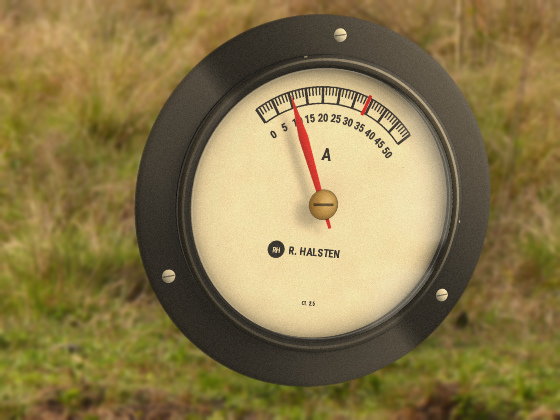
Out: 10
